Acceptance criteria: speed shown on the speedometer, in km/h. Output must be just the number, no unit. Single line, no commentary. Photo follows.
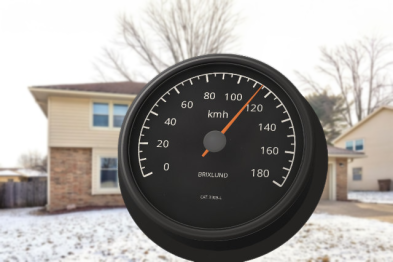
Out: 115
